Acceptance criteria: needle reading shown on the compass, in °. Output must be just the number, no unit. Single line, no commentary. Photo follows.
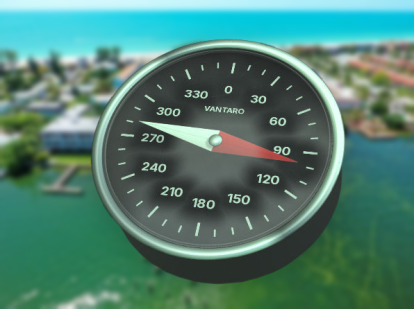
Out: 100
